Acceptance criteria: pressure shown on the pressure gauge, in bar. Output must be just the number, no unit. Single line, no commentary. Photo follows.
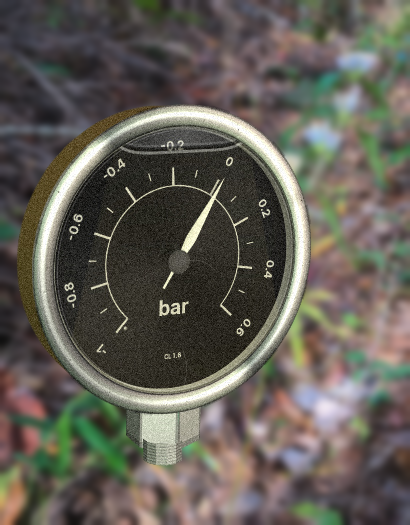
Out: 0
